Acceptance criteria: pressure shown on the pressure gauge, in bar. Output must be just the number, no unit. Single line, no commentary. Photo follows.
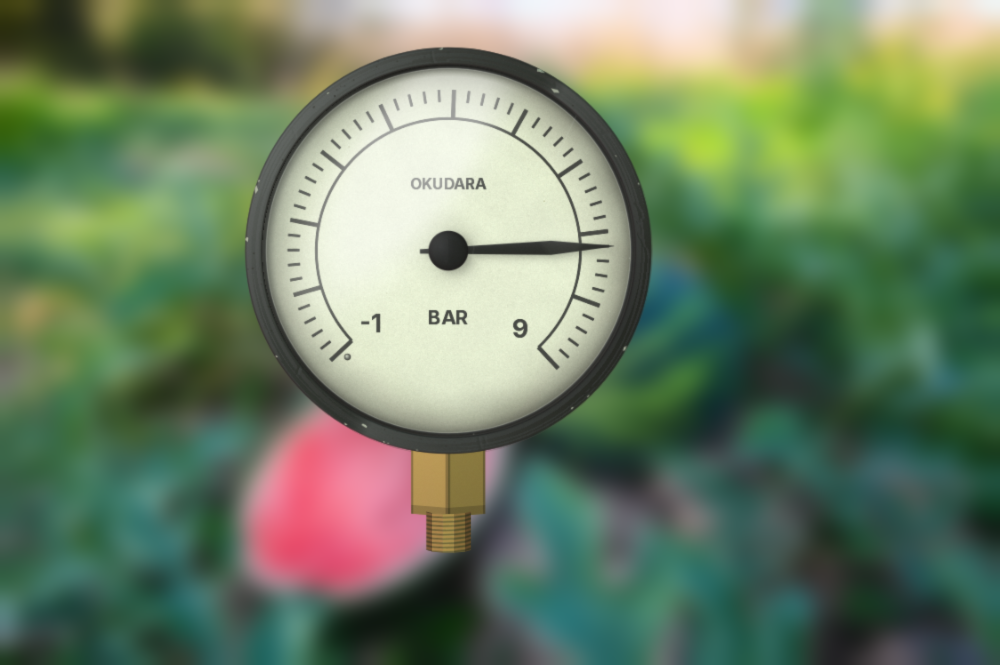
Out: 7.2
